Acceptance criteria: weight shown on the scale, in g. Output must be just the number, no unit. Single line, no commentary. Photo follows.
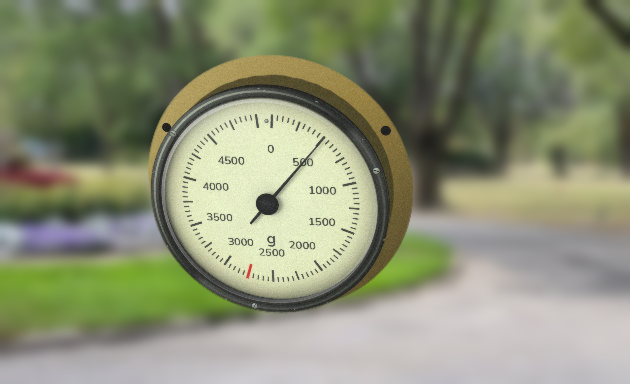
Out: 500
